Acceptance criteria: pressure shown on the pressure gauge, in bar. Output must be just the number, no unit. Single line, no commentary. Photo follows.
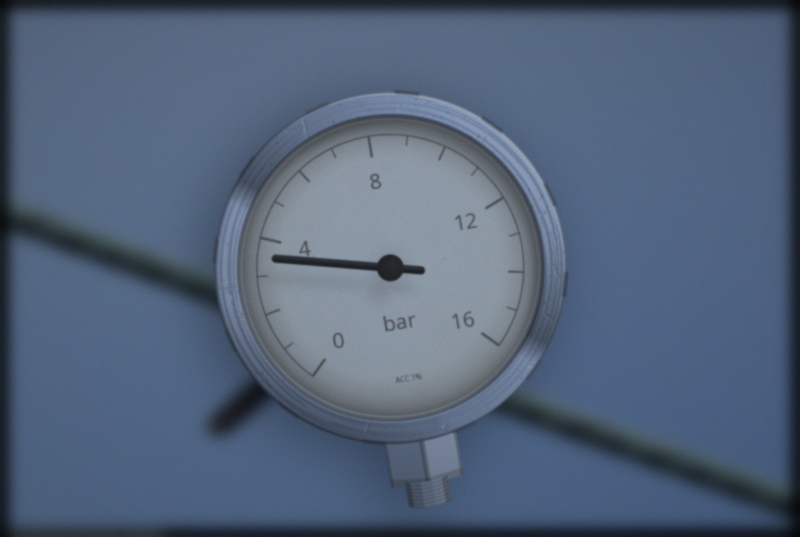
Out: 3.5
